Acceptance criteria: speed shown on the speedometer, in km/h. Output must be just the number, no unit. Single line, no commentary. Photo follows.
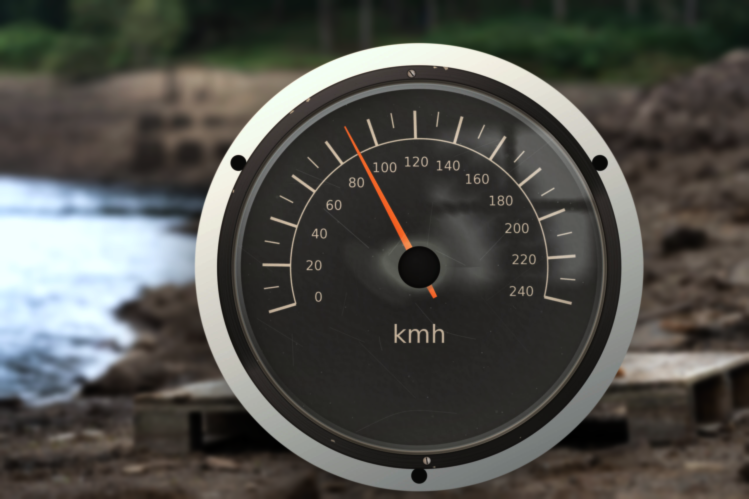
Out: 90
